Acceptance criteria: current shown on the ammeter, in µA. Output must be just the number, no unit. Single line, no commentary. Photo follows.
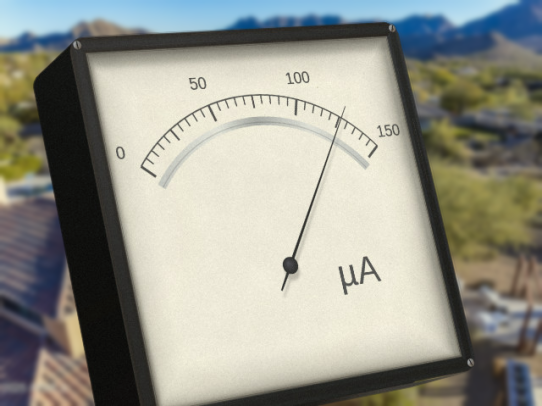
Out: 125
